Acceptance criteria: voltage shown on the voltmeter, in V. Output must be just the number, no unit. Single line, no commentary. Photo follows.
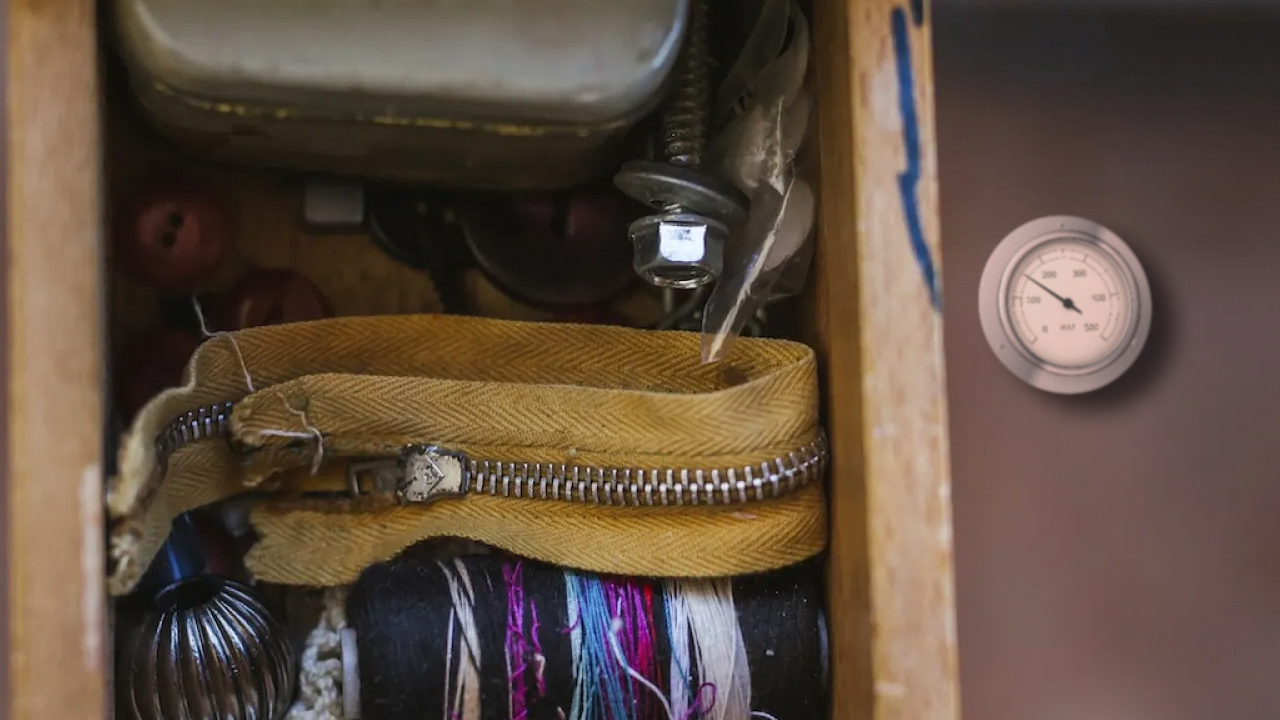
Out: 150
